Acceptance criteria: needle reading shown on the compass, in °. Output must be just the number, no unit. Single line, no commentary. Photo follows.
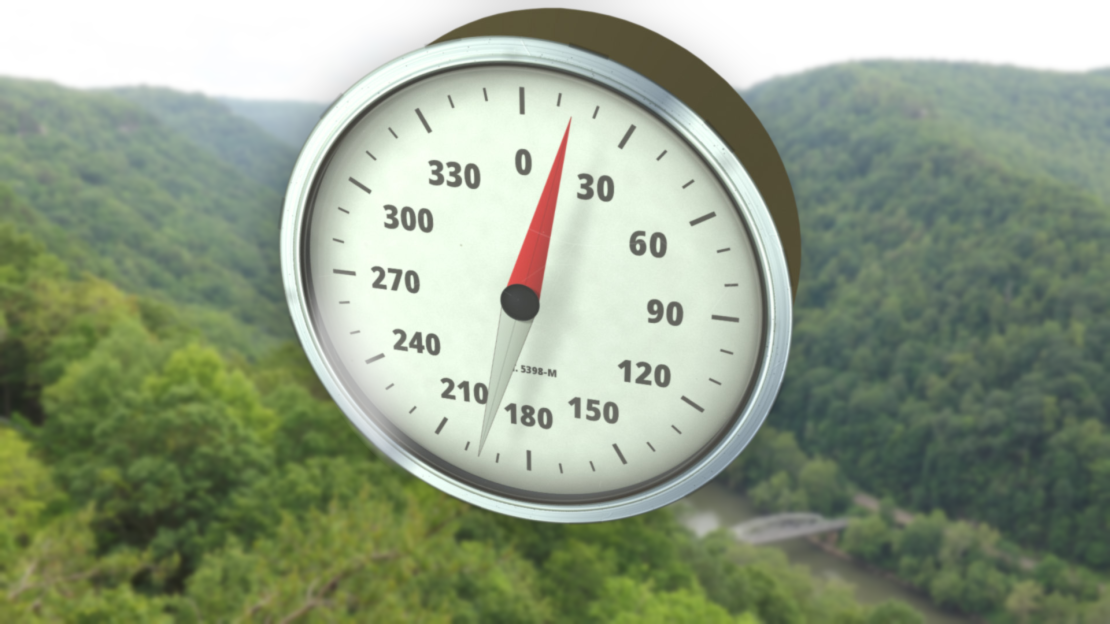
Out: 15
